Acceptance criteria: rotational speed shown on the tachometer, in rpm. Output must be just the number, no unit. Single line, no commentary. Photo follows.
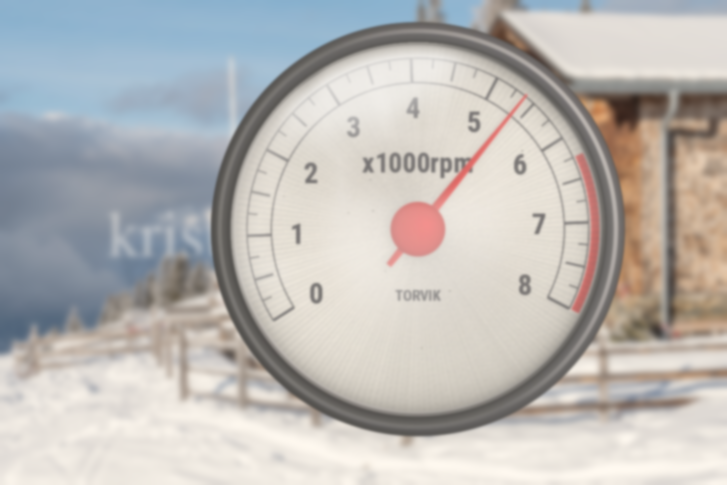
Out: 5375
